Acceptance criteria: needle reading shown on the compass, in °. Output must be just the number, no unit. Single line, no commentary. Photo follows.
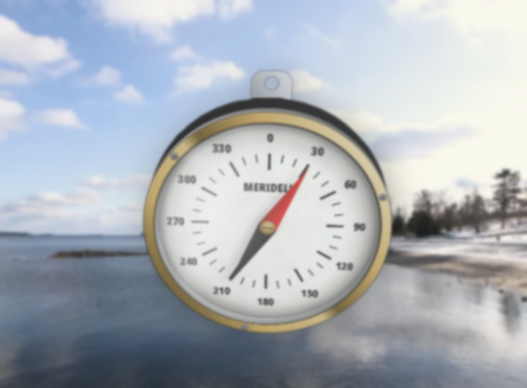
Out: 30
